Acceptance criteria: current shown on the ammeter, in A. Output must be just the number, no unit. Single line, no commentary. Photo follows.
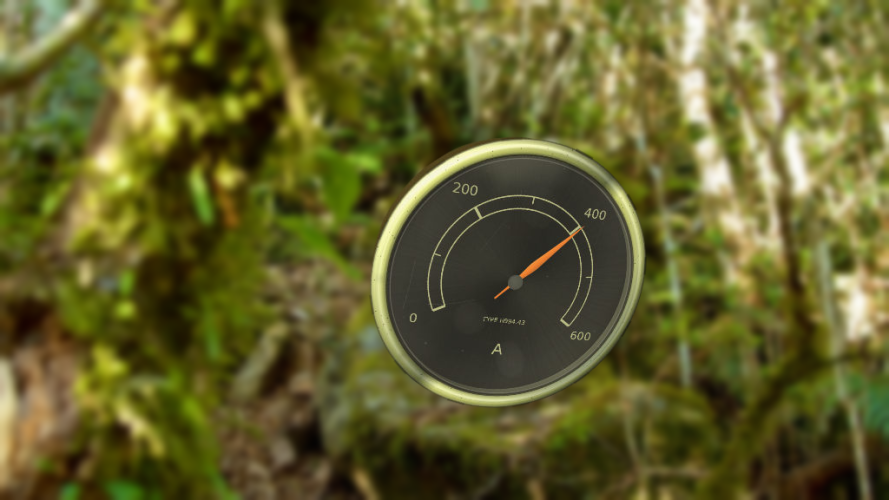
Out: 400
